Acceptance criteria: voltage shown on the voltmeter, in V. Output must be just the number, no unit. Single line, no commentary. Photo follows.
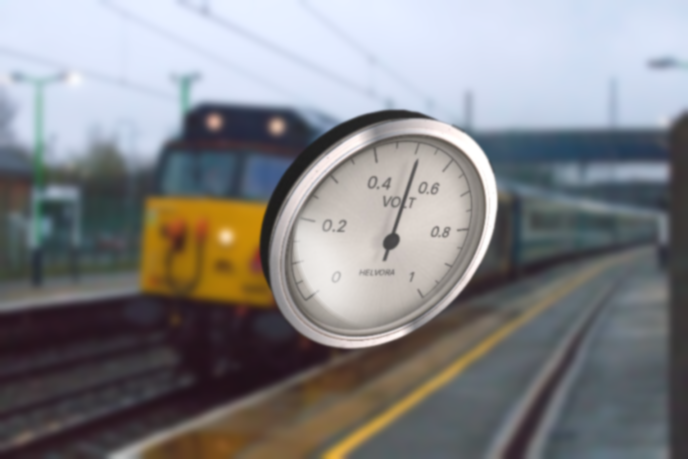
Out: 0.5
